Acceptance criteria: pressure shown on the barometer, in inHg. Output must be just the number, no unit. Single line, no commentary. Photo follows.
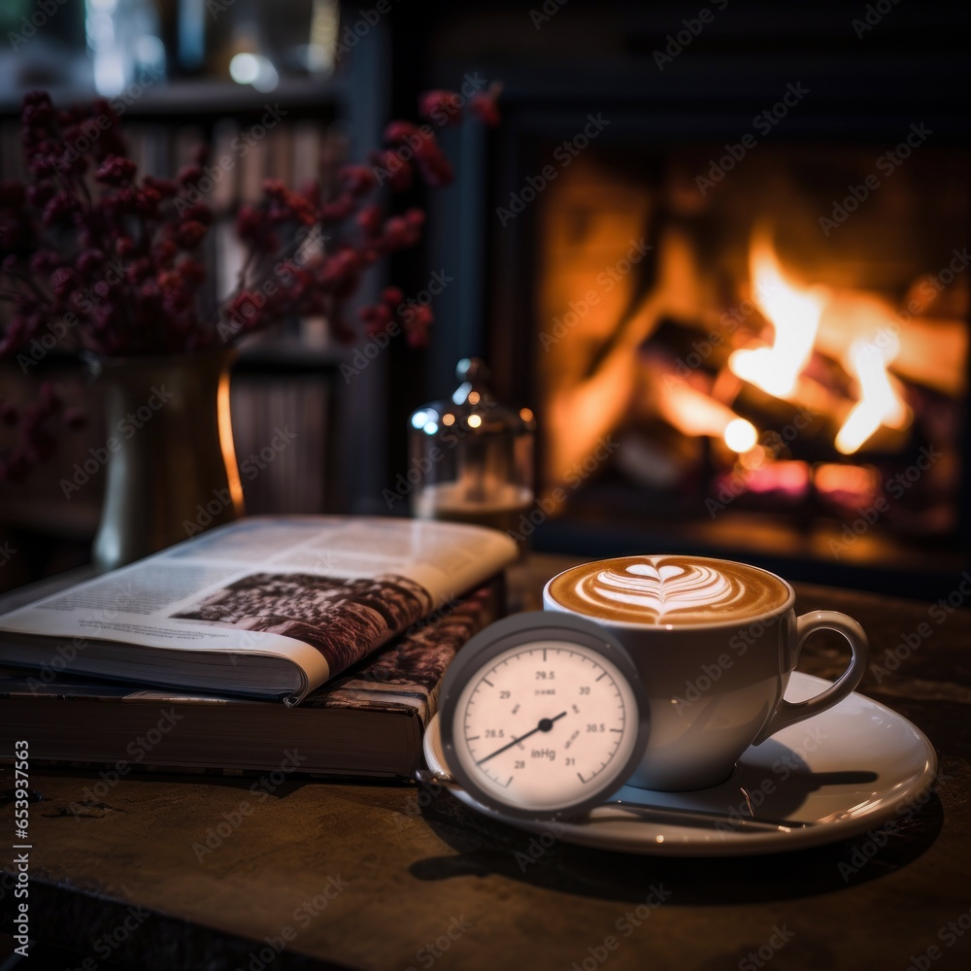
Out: 28.3
